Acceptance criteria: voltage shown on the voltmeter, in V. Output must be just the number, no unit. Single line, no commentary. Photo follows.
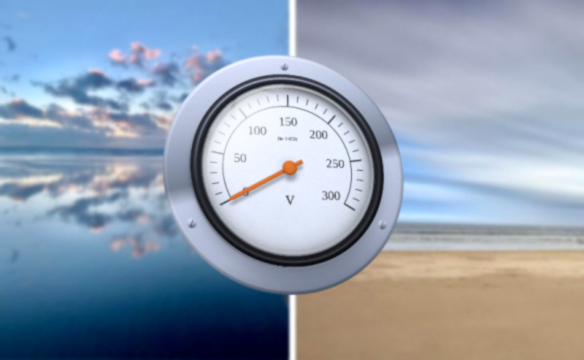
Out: 0
